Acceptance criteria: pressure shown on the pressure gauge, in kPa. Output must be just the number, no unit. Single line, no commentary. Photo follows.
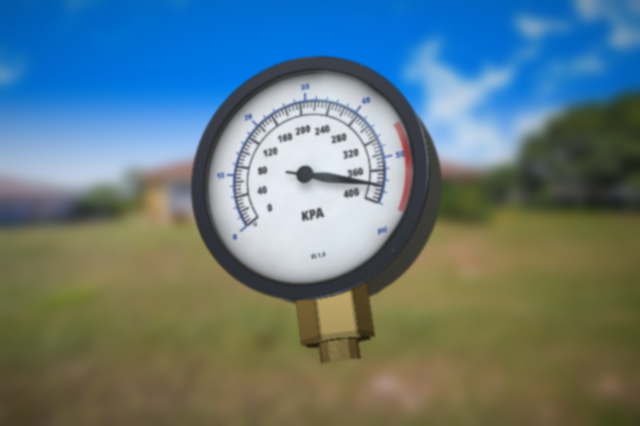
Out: 380
